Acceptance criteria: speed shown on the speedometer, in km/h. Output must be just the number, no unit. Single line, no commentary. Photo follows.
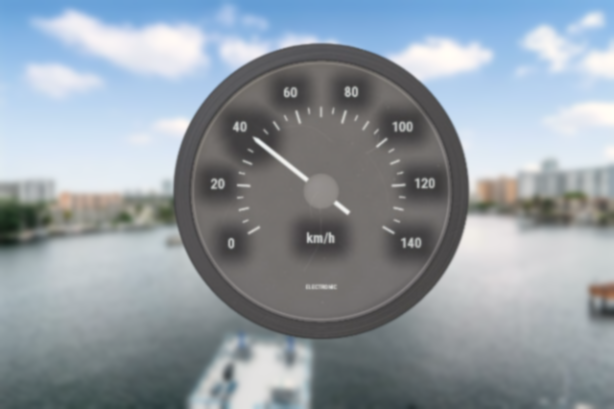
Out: 40
